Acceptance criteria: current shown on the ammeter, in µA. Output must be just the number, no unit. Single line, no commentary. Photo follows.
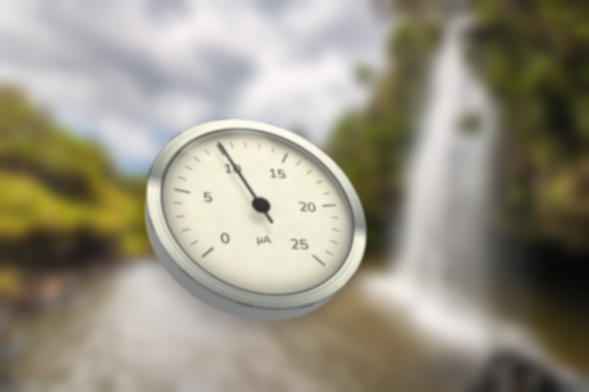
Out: 10
